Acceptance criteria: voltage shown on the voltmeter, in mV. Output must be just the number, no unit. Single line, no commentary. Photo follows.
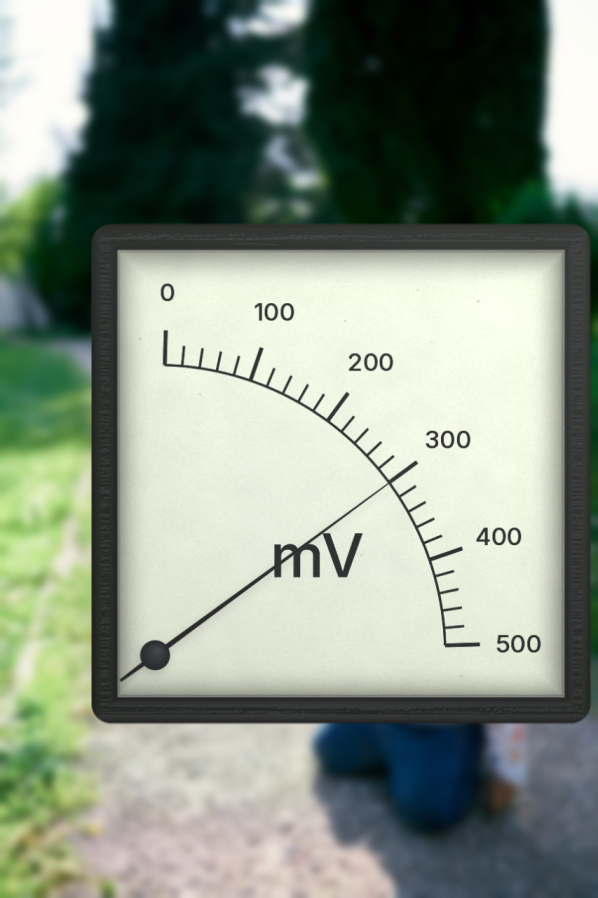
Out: 300
